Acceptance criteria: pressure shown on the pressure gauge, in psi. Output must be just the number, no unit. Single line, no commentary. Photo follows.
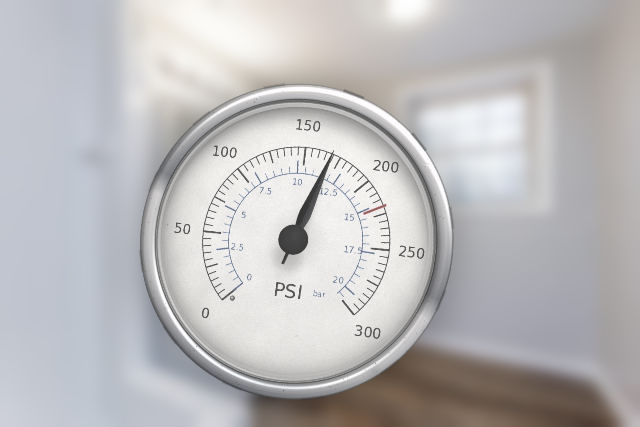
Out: 170
